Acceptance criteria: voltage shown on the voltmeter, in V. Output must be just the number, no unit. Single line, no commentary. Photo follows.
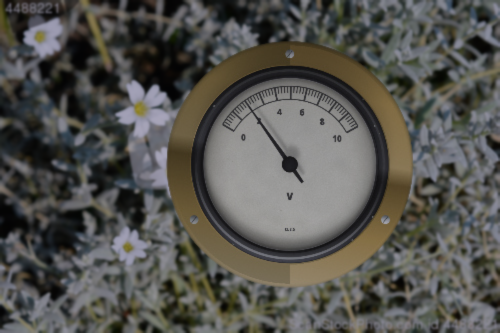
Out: 2
